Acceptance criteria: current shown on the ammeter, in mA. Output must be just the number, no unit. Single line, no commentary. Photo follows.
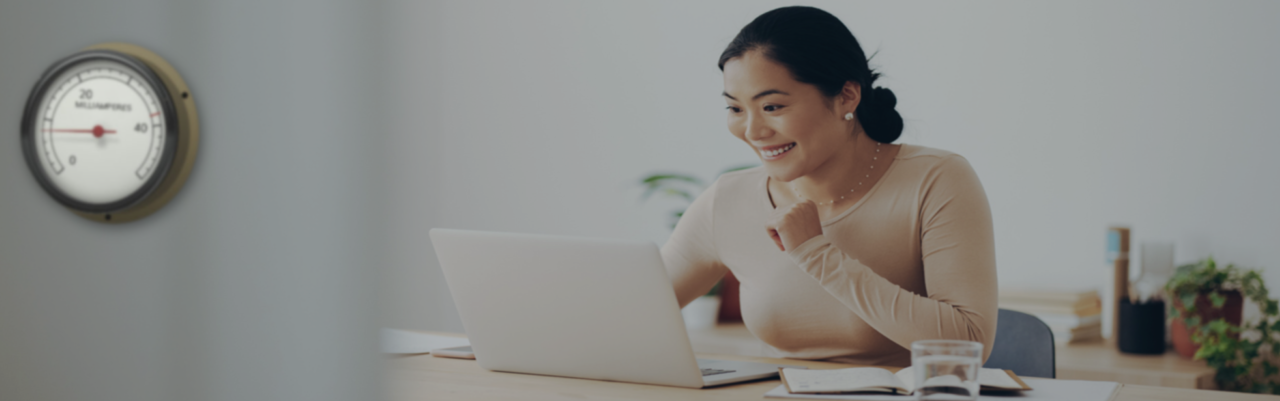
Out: 8
